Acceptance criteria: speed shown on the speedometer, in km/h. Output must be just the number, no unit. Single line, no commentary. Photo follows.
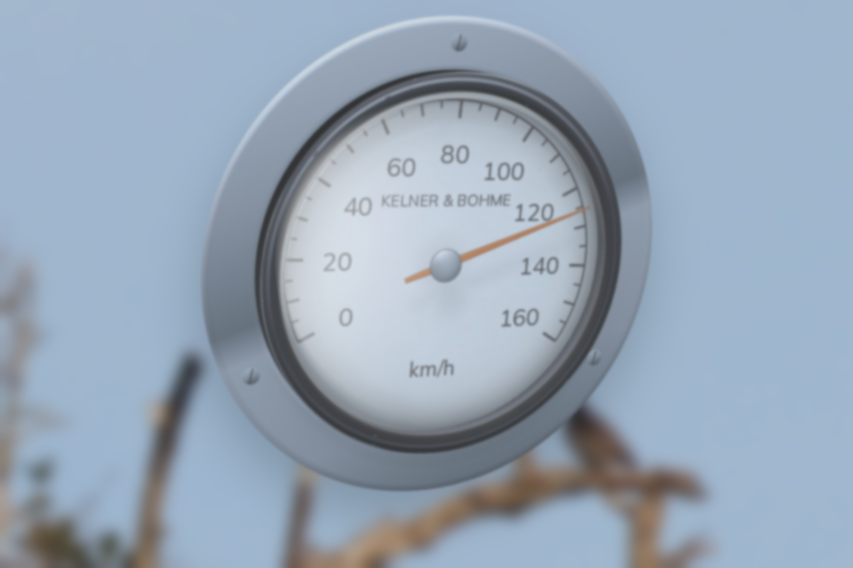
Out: 125
